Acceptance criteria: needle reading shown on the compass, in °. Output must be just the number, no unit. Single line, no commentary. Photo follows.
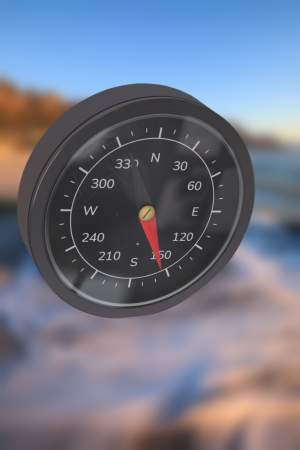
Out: 155
